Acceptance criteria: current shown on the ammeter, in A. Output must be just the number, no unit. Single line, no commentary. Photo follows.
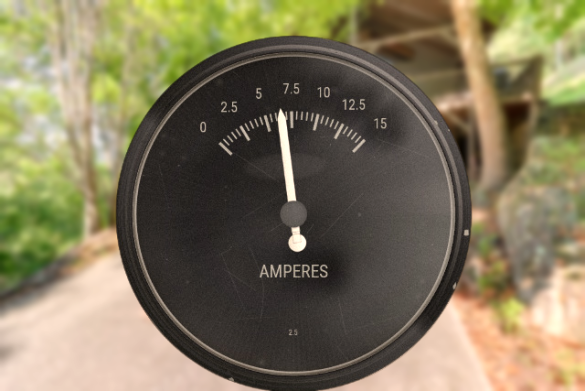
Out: 6.5
